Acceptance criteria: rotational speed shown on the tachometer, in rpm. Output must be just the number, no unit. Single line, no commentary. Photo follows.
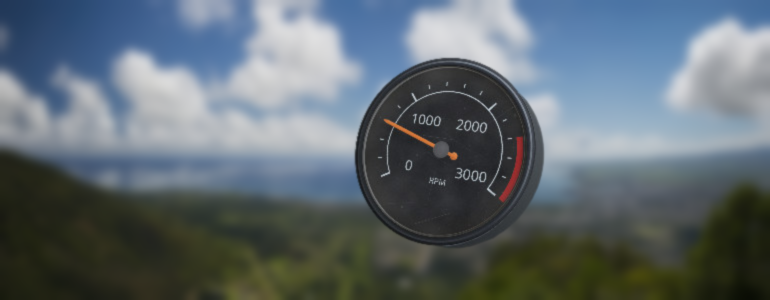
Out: 600
